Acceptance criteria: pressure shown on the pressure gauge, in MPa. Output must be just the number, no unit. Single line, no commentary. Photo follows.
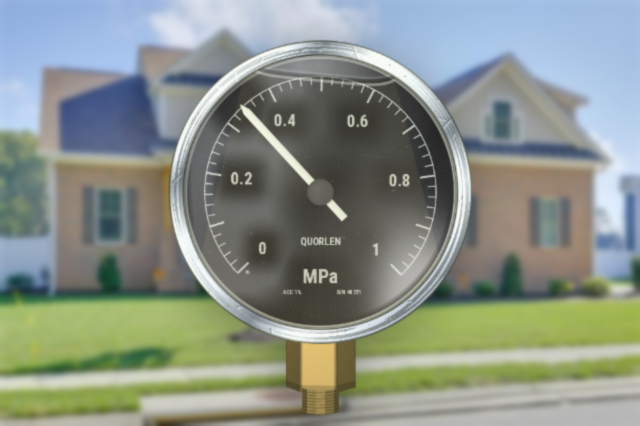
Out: 0.34
